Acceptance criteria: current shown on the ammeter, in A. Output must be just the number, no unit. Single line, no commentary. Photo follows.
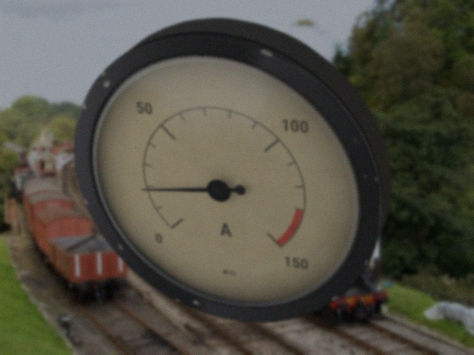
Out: 20
